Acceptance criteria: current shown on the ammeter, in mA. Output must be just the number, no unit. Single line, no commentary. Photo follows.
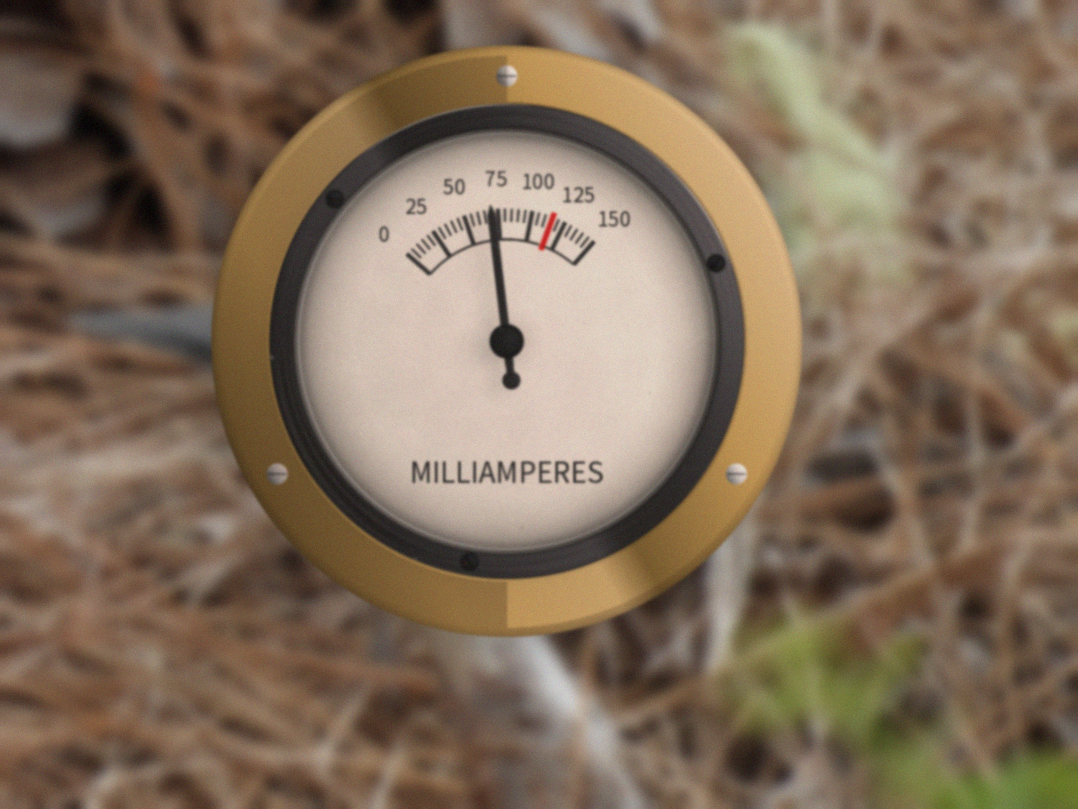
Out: 70
